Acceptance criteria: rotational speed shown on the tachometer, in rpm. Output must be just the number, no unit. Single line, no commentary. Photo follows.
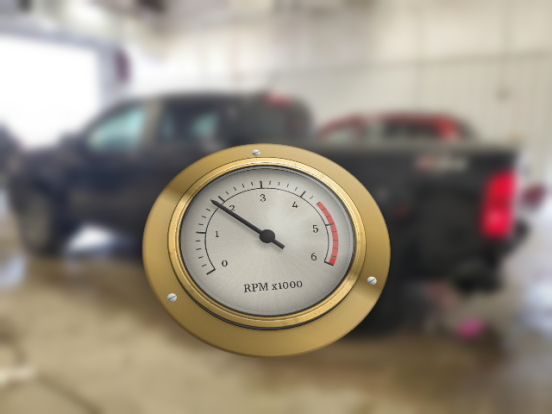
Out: 1800
